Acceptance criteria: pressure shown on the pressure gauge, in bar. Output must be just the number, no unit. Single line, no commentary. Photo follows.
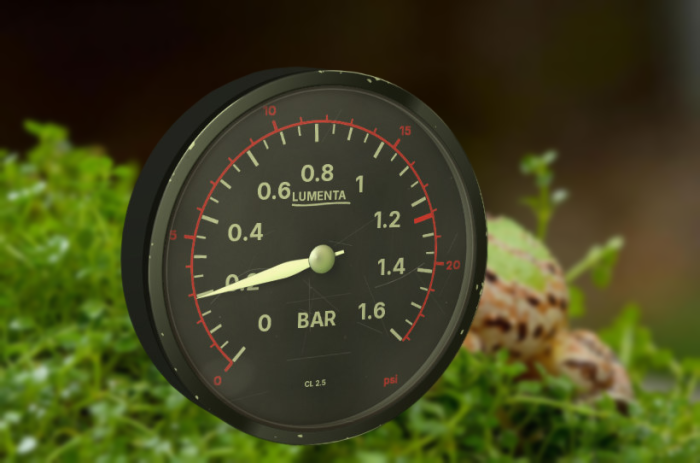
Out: 0.2
